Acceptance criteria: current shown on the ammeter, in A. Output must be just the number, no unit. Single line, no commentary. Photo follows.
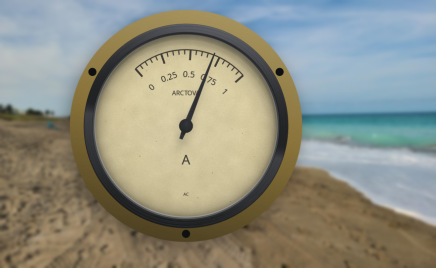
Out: 0.7
